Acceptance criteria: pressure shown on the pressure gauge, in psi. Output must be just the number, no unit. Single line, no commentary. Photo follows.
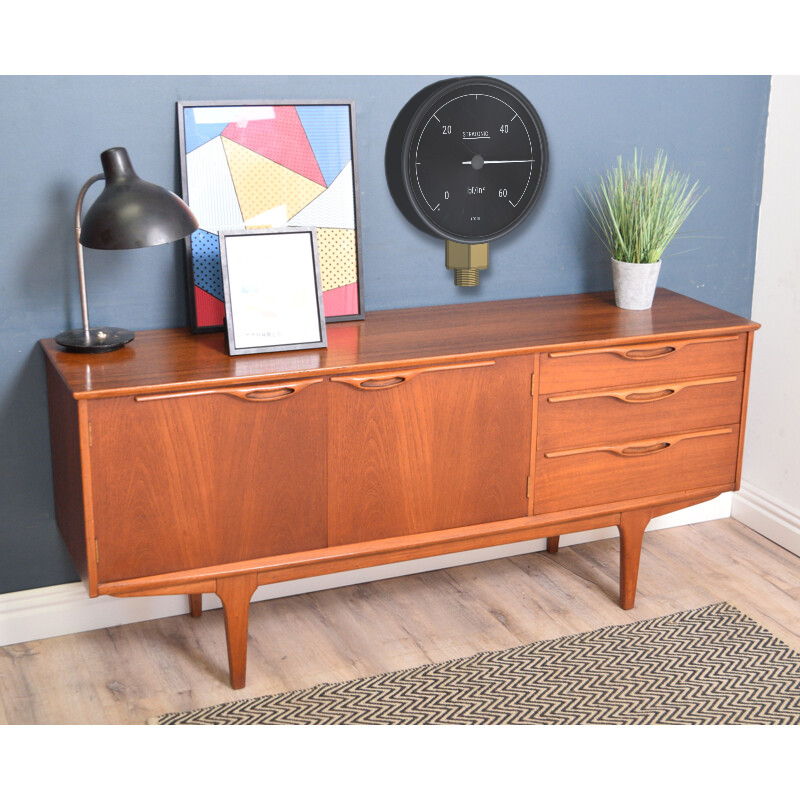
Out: 50
